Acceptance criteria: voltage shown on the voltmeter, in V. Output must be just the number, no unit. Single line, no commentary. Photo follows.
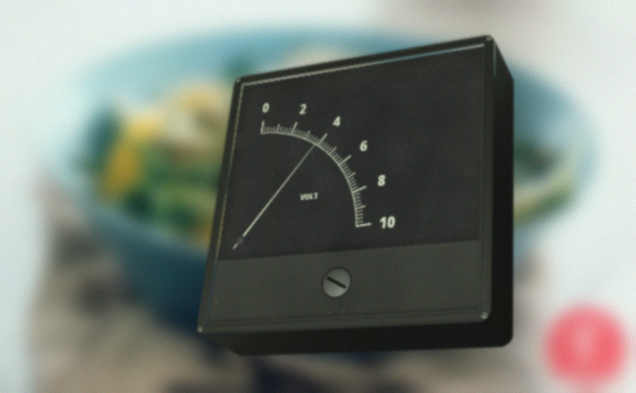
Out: 4
